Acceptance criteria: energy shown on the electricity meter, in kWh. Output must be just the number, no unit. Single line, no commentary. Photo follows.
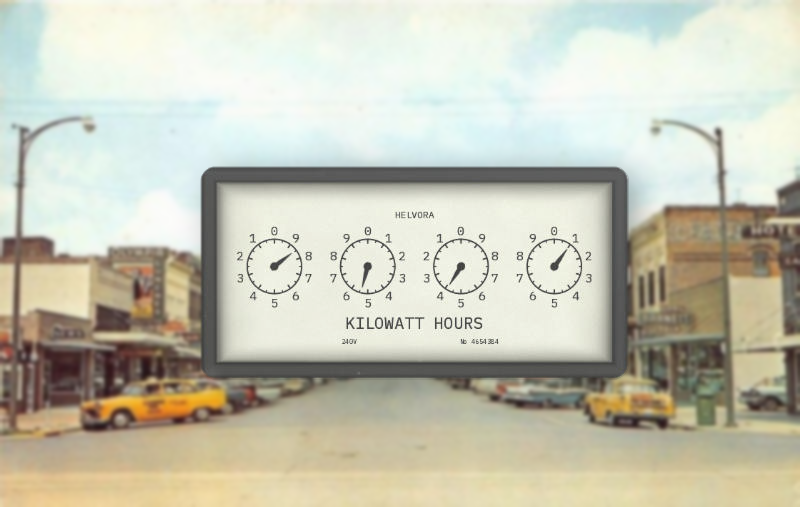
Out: 8541
